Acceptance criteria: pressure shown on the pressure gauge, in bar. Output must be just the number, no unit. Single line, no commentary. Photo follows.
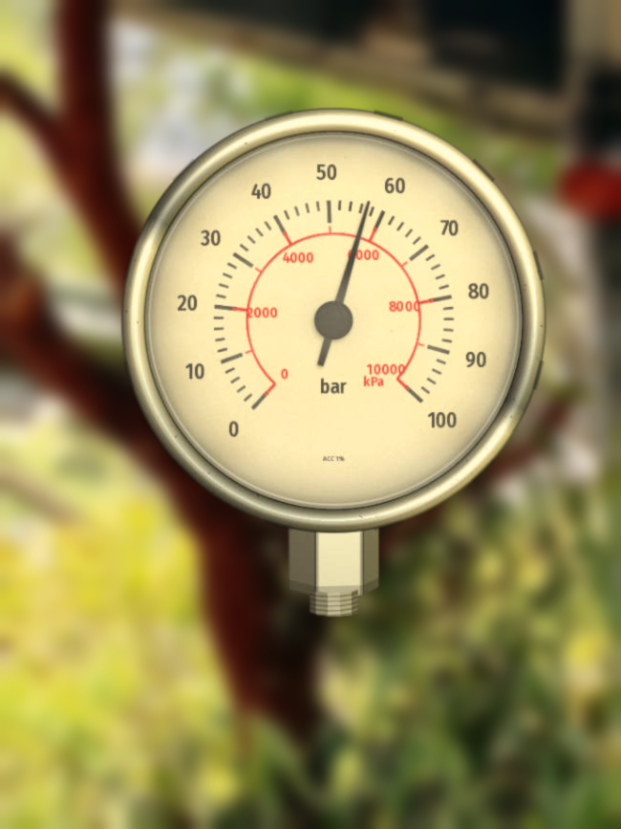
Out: 57
